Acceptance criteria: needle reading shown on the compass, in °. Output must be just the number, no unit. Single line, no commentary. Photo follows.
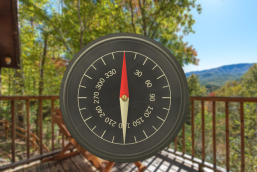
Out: 0
